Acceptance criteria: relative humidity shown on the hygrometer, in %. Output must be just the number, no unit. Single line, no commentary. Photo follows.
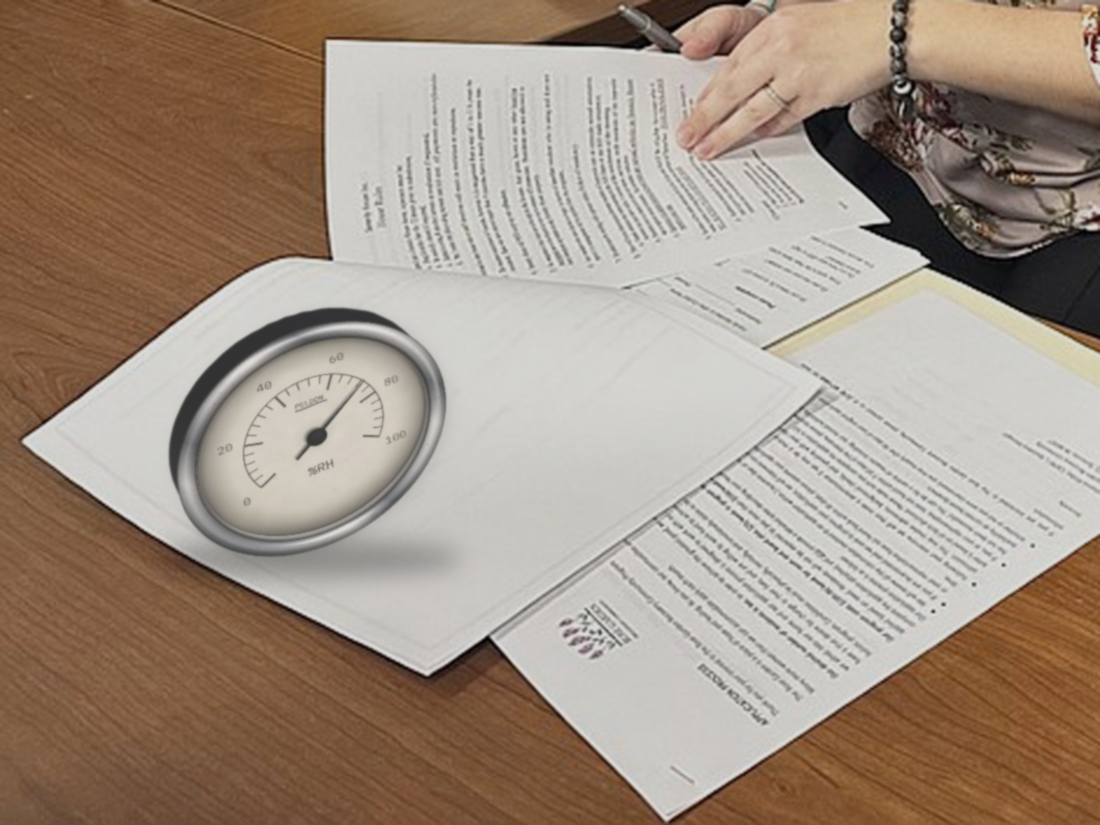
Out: 72
